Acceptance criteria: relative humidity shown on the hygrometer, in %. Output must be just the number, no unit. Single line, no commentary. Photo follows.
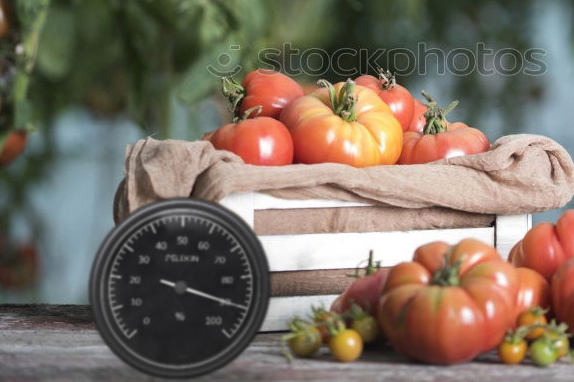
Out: 90
